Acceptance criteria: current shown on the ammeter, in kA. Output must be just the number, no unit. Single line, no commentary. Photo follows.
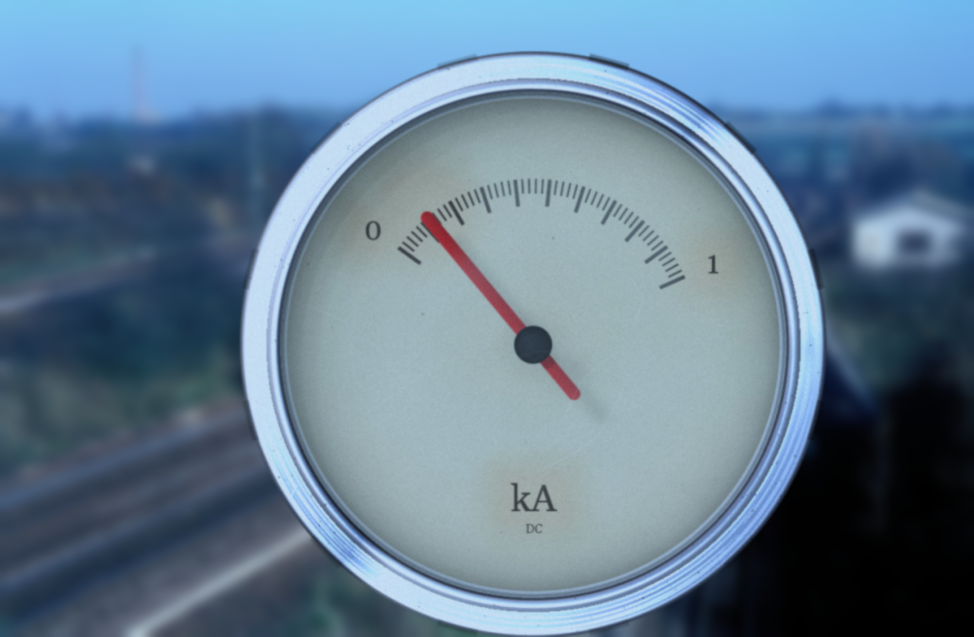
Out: 0.12
